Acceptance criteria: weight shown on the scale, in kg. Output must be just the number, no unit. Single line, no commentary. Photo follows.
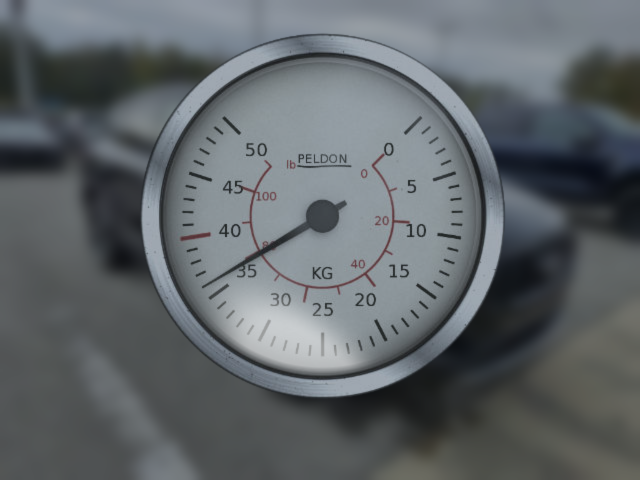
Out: 36
